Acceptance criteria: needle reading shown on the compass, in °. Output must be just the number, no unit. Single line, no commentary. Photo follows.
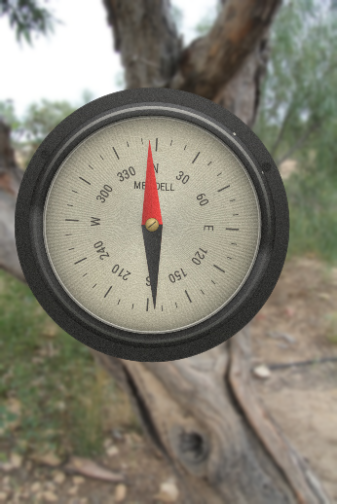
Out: 355
